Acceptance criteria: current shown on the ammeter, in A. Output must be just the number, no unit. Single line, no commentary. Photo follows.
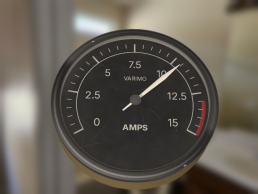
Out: 10.5
